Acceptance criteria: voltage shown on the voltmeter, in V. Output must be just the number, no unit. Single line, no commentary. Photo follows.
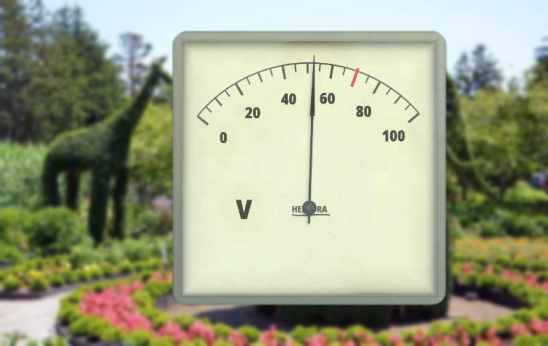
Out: 52.5
